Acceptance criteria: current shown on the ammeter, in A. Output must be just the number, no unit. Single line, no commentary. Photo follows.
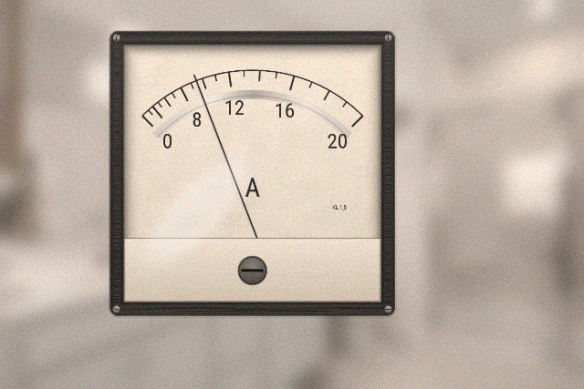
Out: 9.5
